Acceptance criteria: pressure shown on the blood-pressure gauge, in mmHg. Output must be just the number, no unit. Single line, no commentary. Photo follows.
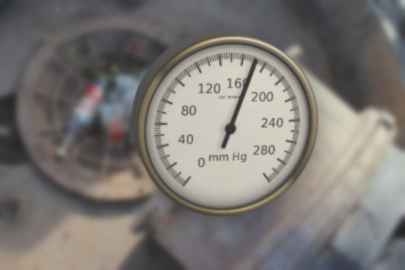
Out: 170
